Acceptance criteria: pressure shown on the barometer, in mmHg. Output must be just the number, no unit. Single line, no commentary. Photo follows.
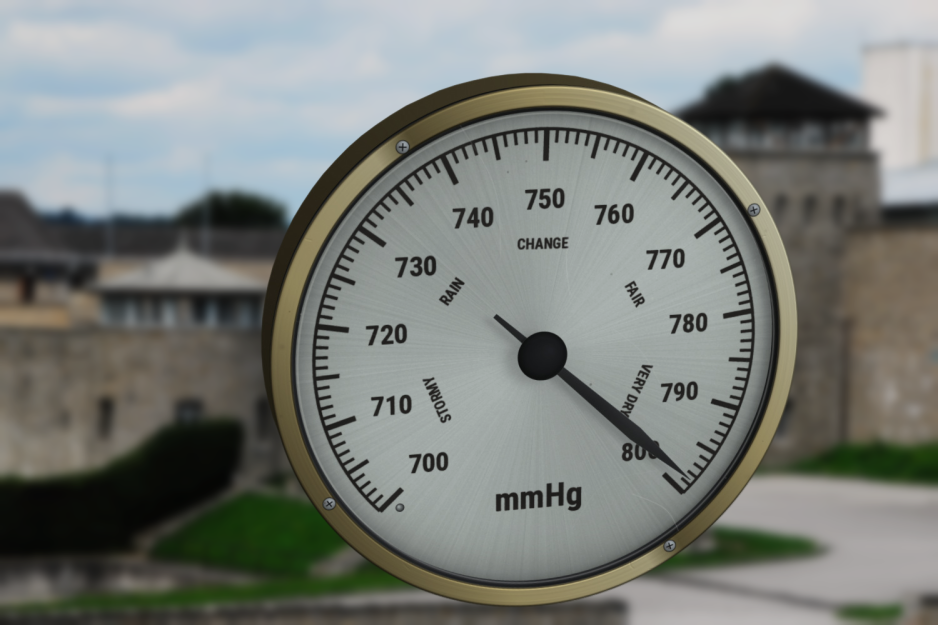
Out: 798.5
